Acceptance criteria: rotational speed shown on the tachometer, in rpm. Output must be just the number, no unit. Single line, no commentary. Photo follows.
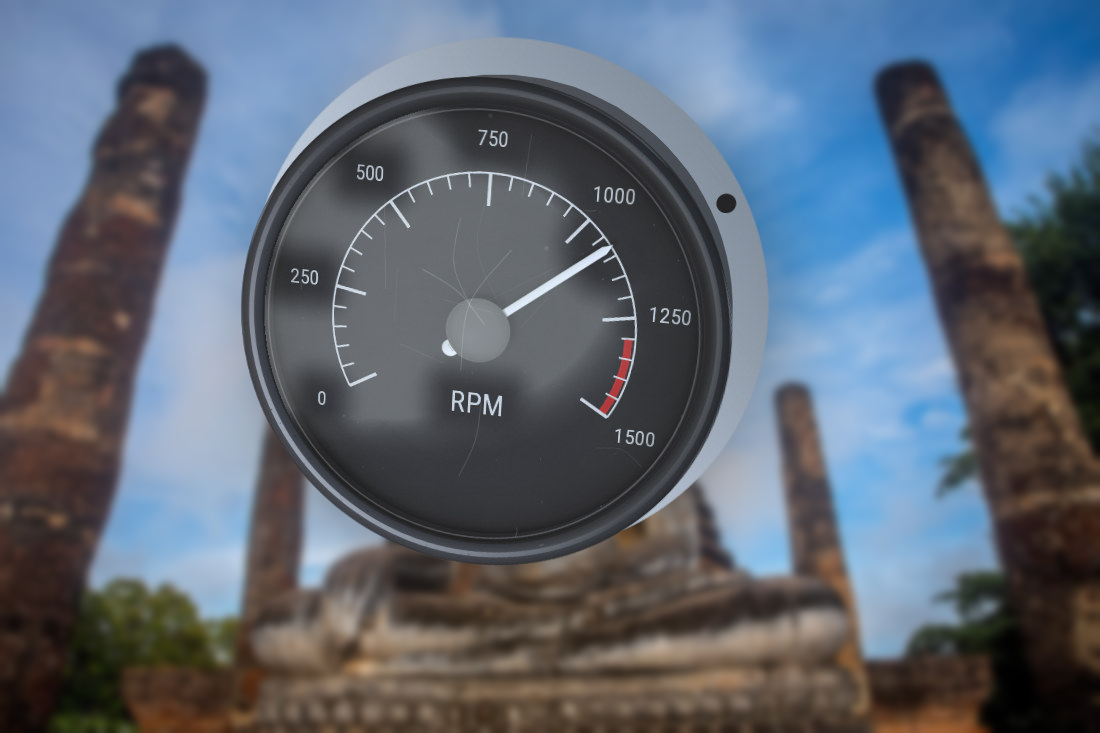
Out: 1075
